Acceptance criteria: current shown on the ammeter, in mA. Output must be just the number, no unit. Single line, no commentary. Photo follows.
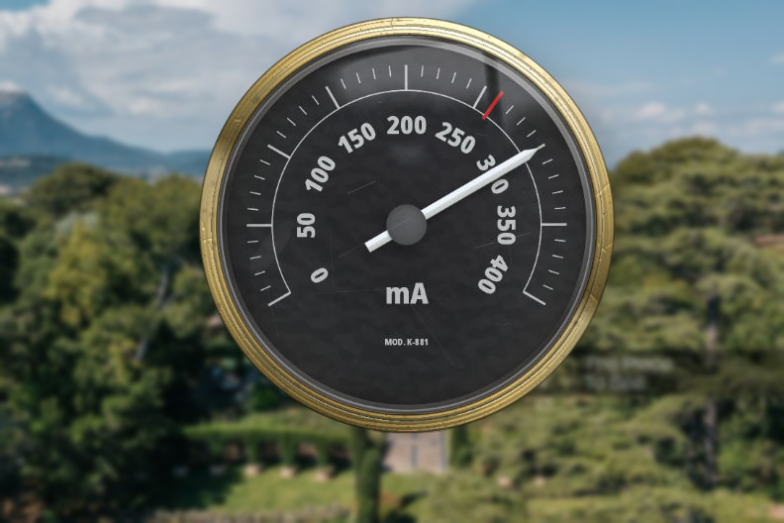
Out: 300
